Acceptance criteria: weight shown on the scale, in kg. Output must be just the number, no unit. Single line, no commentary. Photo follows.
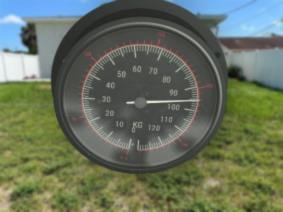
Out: 95
